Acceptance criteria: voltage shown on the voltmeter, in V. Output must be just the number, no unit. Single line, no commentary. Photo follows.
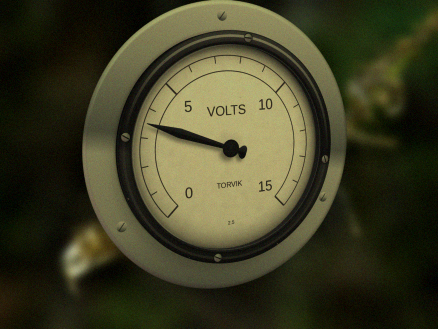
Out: 3.5
